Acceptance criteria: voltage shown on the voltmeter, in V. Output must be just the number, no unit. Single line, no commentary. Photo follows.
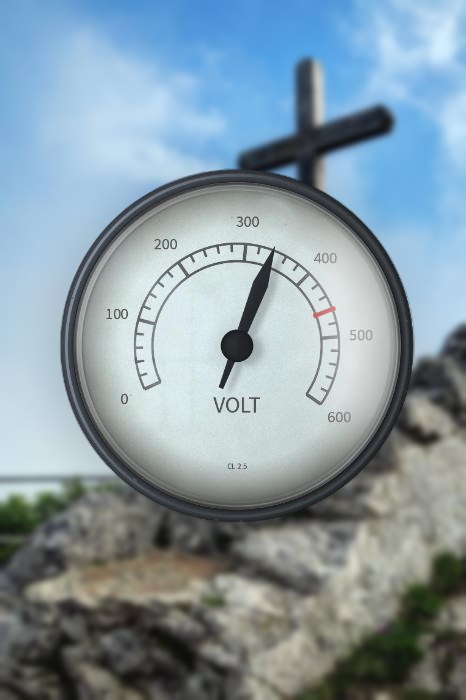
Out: 340
